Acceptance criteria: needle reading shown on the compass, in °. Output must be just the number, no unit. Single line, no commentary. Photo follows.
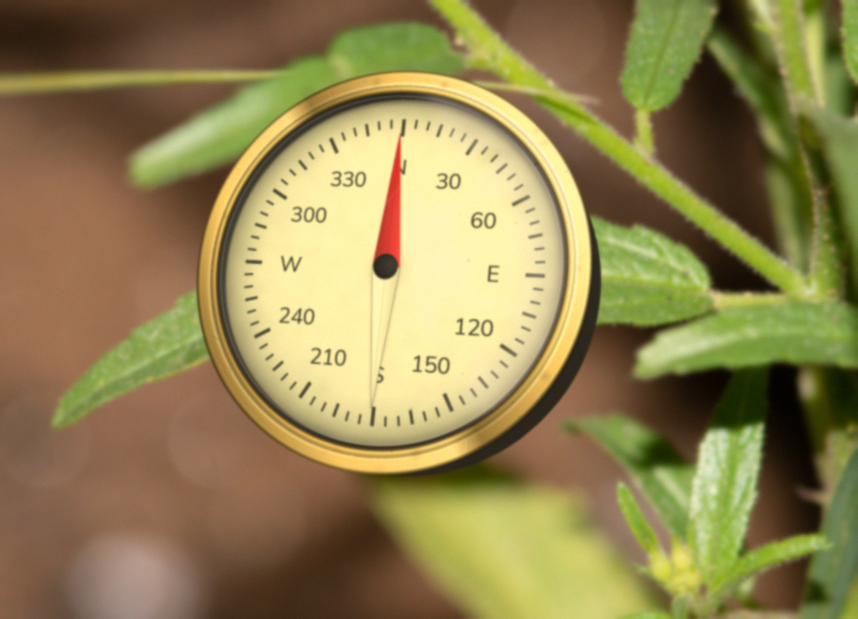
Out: 0
